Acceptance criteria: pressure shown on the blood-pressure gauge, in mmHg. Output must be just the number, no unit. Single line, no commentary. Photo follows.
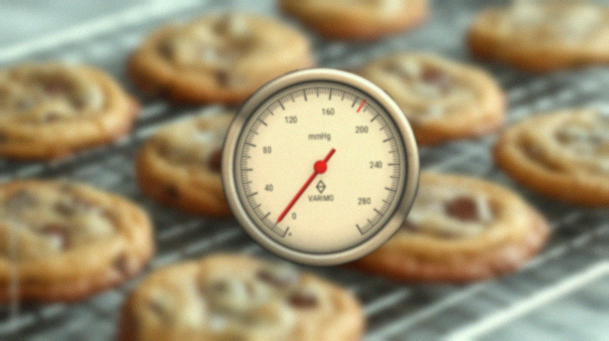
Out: 10
